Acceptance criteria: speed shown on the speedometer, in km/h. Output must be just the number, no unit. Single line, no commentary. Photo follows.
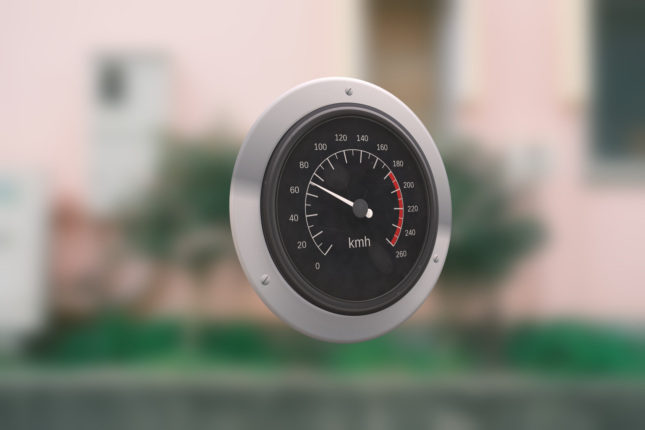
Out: 70
